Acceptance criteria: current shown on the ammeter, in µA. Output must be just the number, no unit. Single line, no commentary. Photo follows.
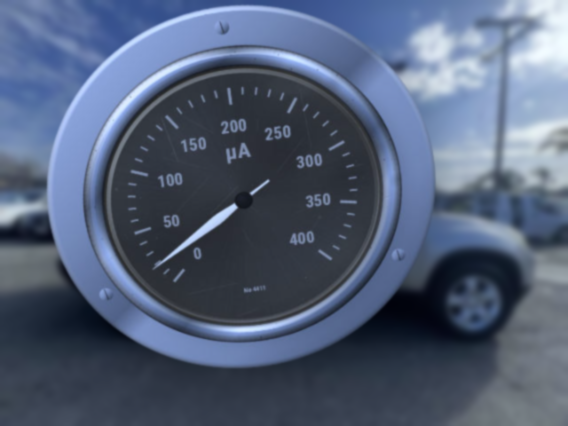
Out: 20
